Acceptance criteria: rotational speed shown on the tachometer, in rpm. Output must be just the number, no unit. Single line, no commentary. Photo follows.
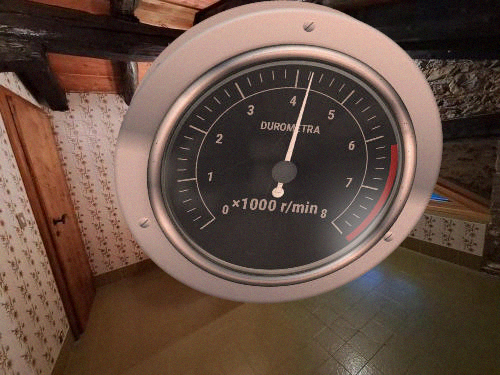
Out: 4200
